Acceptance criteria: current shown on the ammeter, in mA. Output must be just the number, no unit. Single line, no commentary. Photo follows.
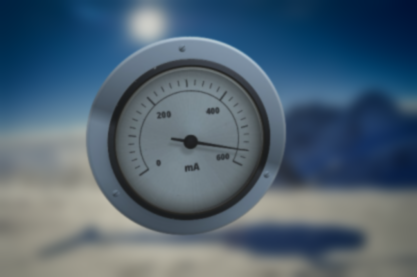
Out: 560
